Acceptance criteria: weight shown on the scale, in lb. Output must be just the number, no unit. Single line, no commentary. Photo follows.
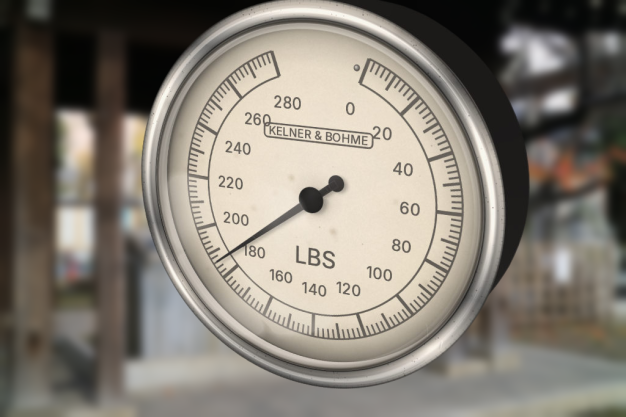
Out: 186
